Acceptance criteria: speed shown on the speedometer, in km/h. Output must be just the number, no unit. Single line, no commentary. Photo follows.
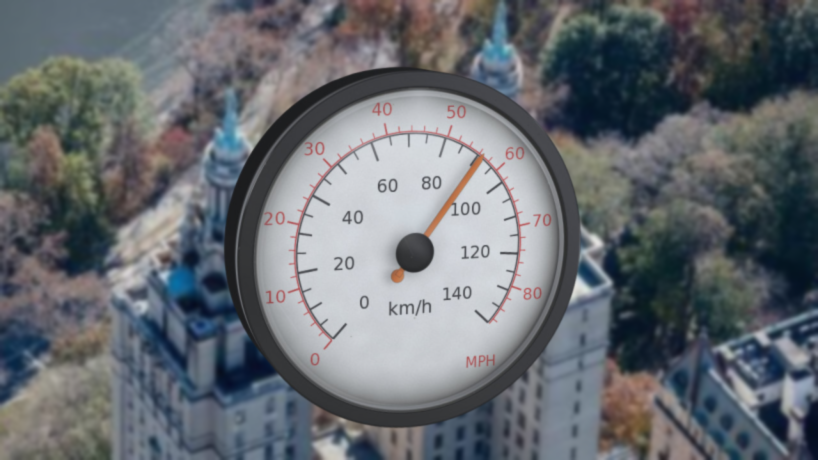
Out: 90
